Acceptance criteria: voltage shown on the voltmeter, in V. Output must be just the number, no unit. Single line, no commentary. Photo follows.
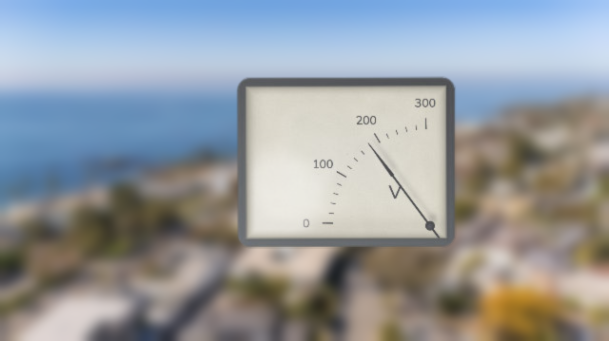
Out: 180
